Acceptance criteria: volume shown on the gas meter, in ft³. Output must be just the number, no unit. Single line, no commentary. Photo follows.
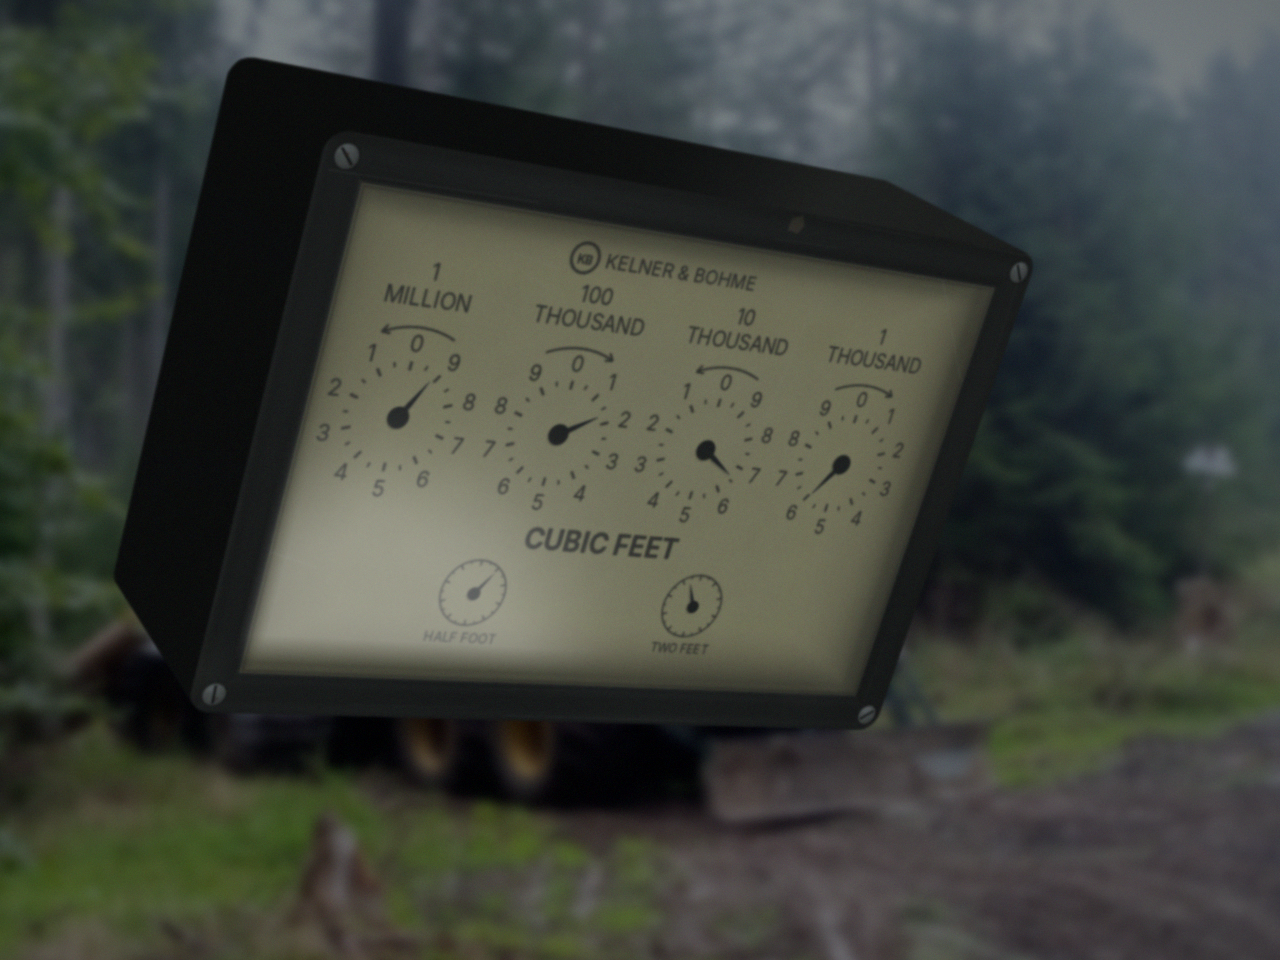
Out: 916600
